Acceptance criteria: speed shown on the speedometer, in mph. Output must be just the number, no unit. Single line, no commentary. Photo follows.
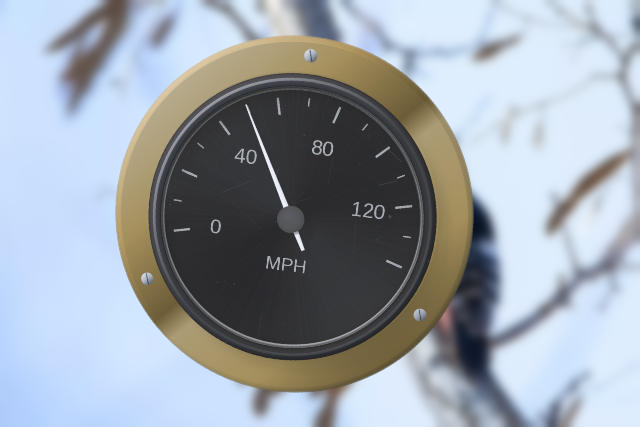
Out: 50
